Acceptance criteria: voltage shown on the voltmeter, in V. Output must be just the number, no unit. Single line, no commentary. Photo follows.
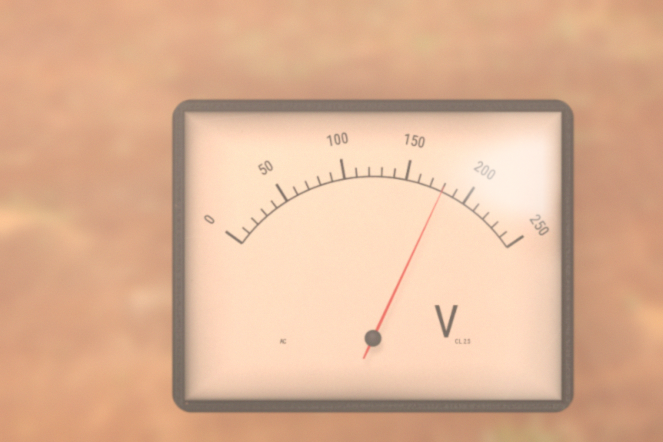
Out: 180
